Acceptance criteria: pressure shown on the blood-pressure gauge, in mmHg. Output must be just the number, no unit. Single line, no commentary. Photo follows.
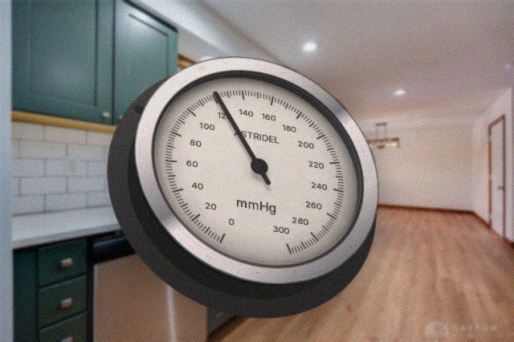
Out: 120
